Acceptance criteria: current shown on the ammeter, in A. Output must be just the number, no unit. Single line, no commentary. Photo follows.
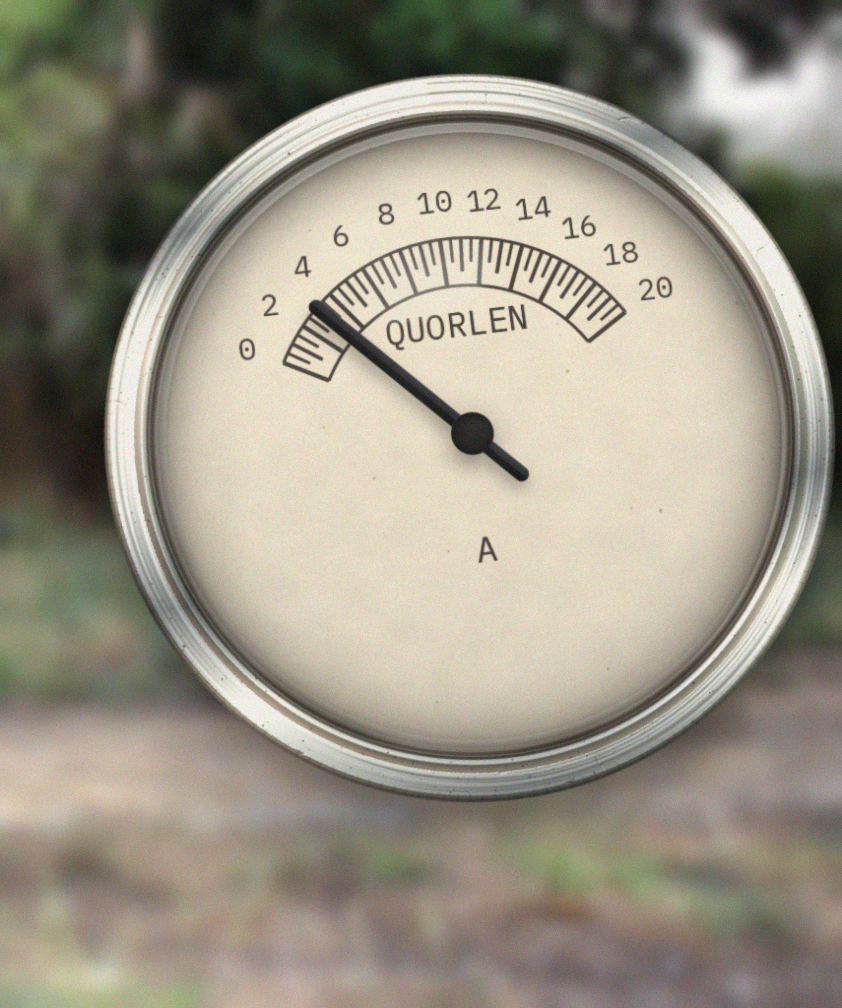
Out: 3
